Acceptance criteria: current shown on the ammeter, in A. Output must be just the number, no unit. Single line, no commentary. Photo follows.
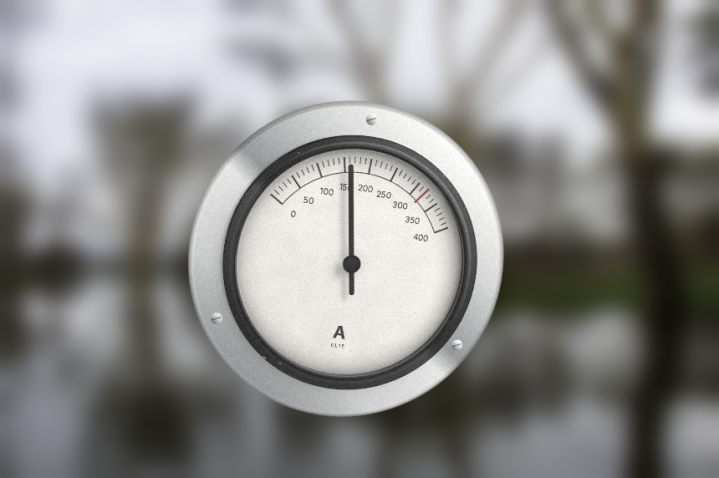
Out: 160
